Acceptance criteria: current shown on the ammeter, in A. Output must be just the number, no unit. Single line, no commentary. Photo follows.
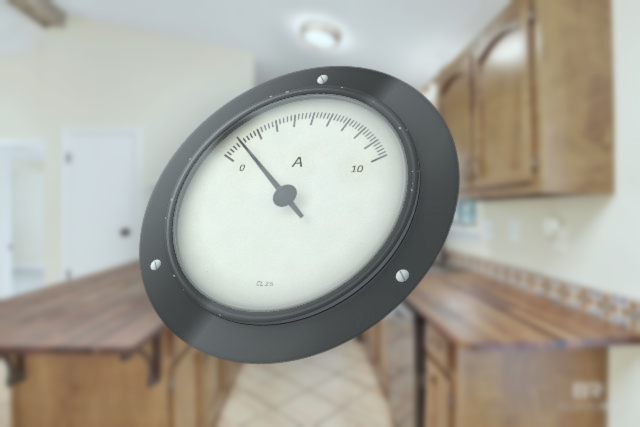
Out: 1
